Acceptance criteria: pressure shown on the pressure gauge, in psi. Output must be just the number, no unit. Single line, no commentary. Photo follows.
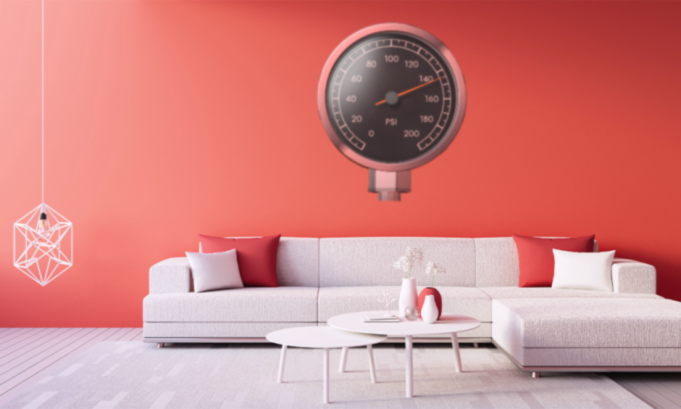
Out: 145
